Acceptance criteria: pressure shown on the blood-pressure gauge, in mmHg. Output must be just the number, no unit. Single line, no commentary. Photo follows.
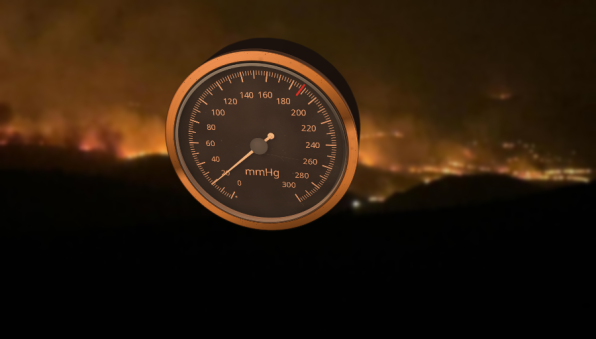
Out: 20
